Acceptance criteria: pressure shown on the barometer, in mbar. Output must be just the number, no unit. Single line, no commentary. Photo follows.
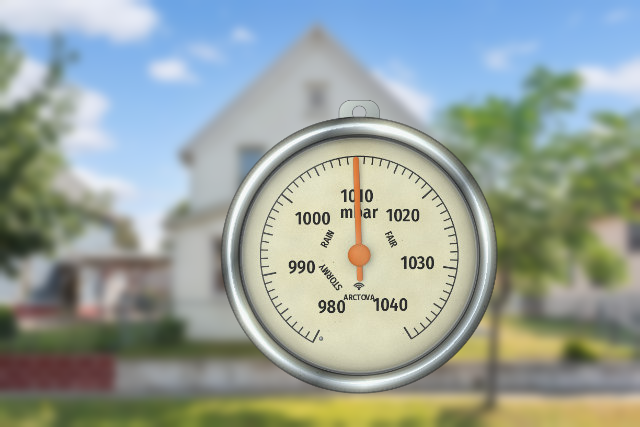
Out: 1010
